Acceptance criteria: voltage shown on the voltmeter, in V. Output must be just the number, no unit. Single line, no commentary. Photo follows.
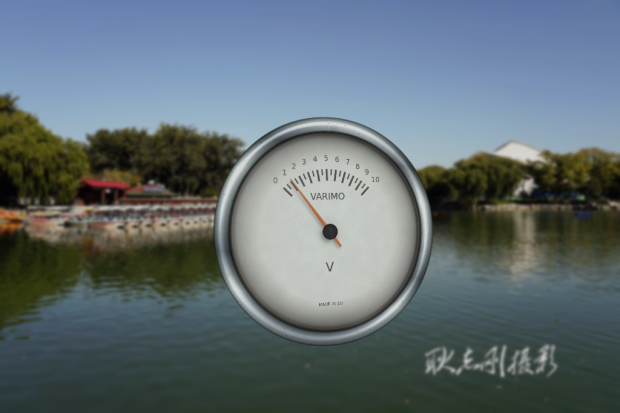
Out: 1
